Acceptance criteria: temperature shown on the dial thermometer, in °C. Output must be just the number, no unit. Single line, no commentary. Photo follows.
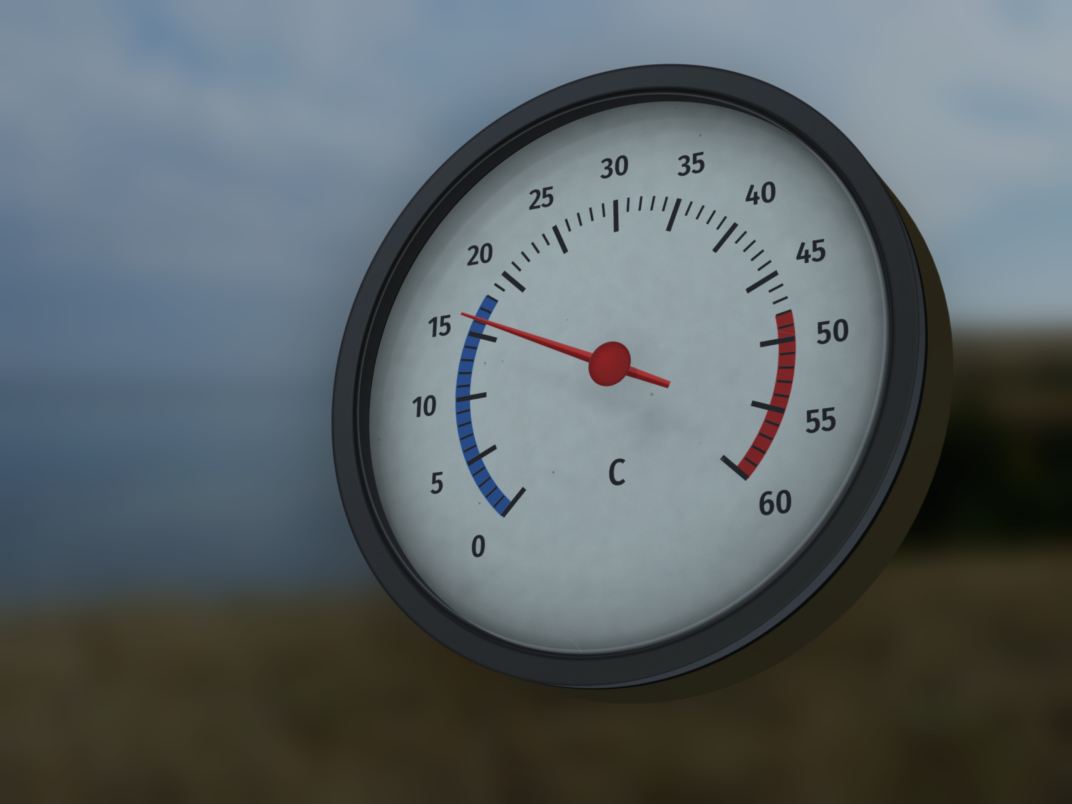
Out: 16
